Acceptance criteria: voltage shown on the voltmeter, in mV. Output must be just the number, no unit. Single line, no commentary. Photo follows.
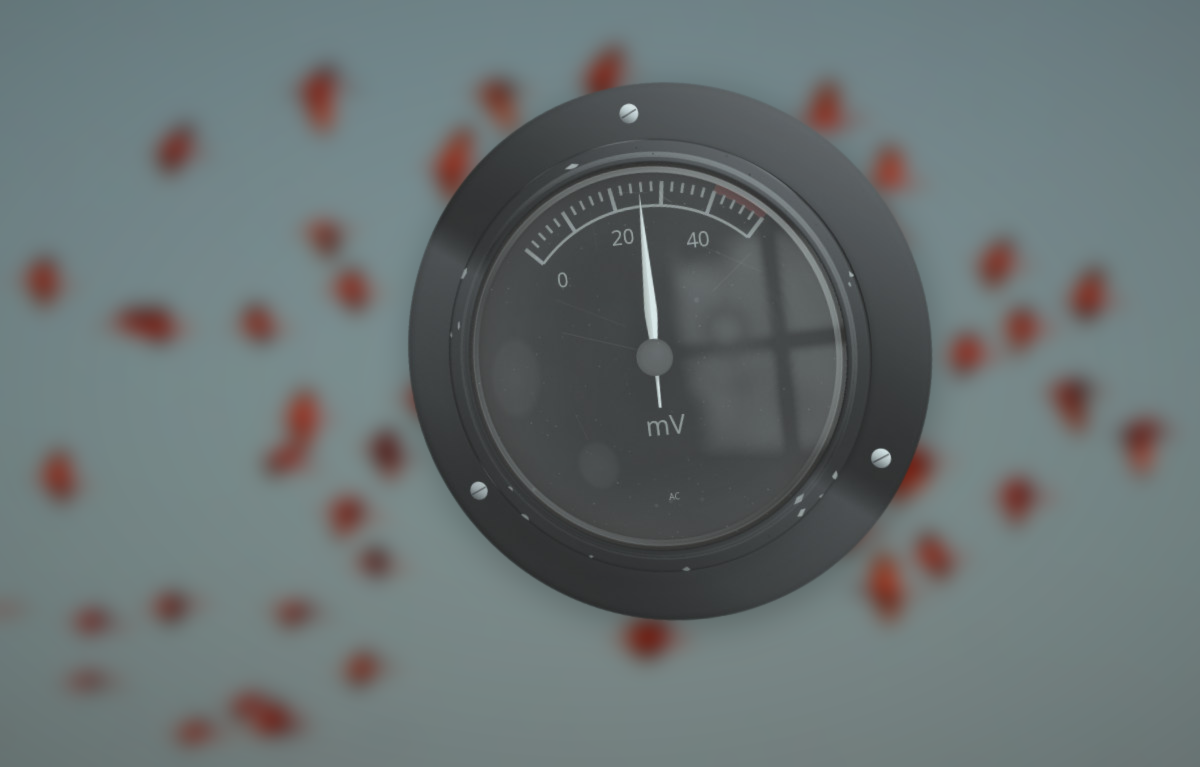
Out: 26
